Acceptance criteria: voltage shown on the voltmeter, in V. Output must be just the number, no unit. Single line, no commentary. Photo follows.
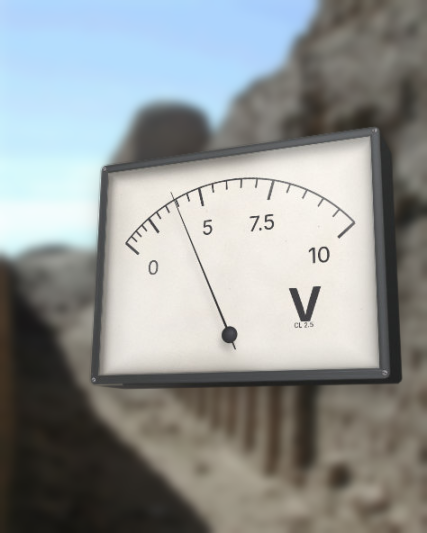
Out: 4
